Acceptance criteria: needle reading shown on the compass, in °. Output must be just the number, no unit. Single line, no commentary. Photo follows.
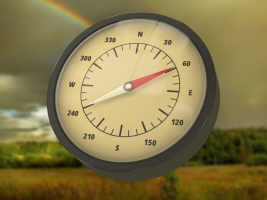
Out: 60
